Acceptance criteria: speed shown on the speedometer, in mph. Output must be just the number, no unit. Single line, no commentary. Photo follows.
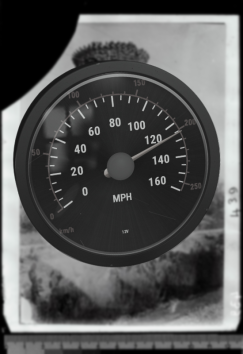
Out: 125
